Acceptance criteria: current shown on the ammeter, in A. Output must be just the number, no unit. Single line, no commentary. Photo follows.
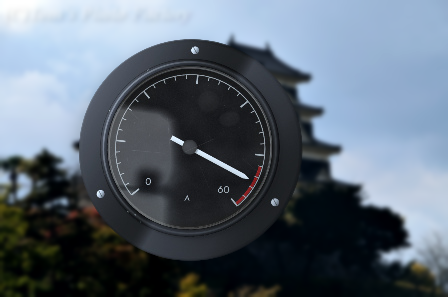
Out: 55
